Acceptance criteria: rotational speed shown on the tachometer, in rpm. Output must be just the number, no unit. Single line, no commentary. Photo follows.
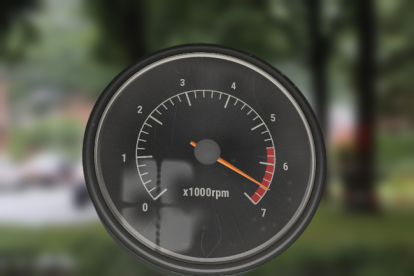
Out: 6600
